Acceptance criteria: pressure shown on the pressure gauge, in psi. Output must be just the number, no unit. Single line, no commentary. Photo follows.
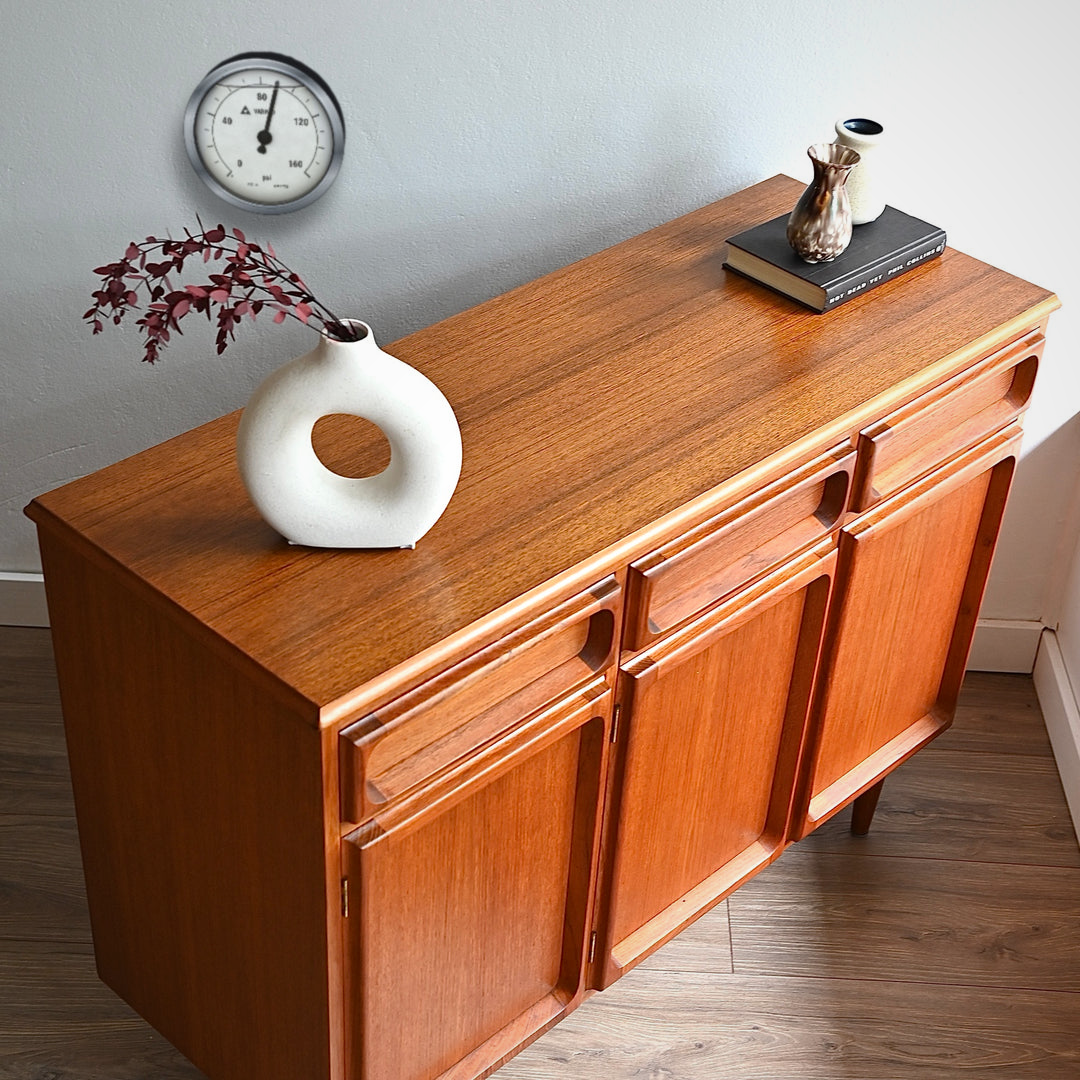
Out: 90
